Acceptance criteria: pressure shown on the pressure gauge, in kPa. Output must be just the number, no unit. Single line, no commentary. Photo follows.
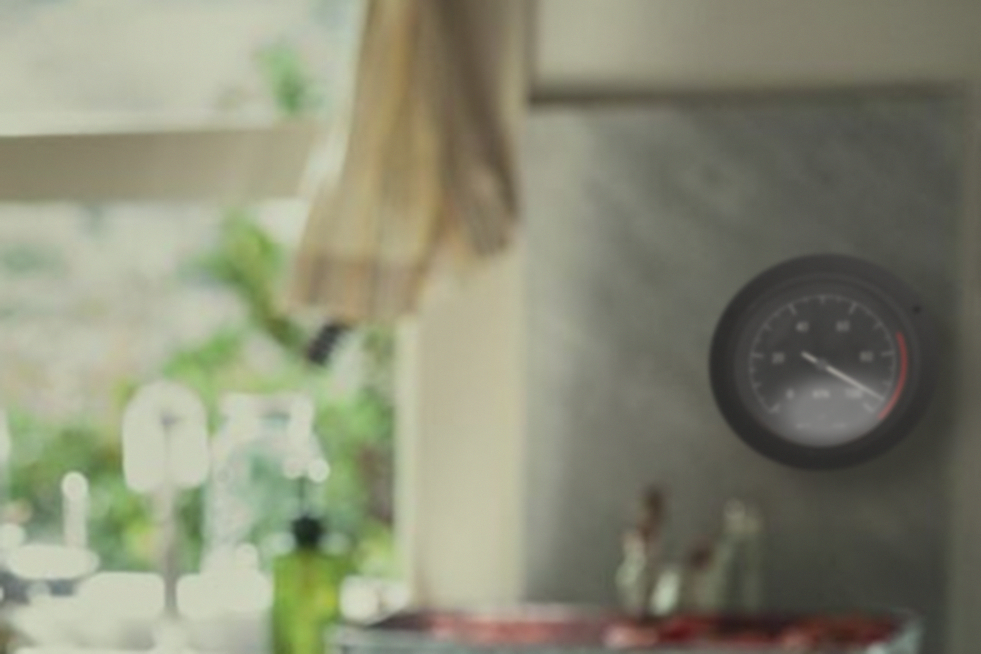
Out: 95
